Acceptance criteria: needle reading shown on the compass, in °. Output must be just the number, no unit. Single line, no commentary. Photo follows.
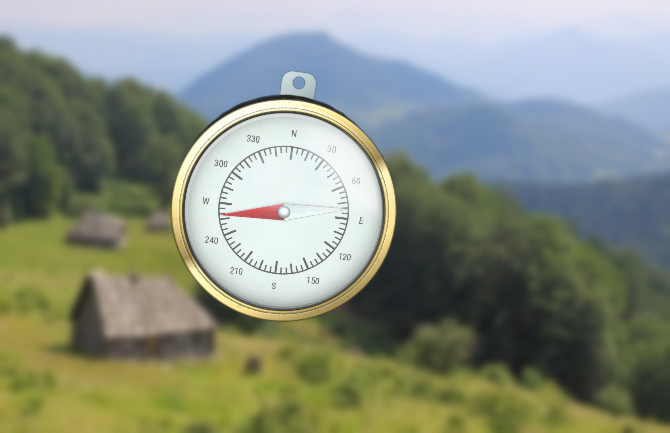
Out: 260
